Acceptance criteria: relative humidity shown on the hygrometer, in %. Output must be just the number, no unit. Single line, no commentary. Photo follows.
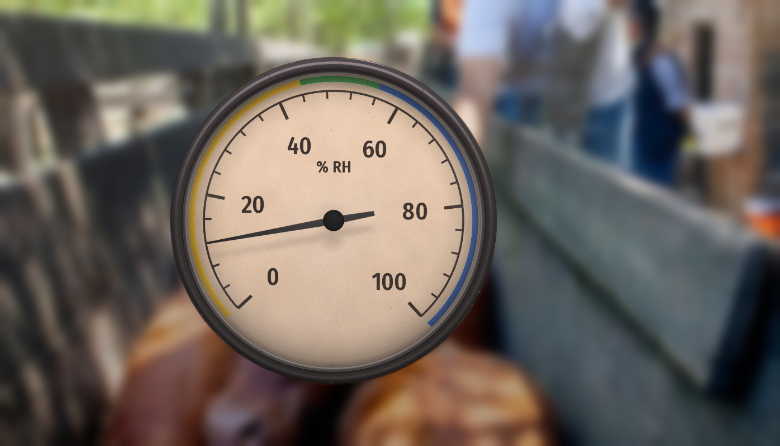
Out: 12
